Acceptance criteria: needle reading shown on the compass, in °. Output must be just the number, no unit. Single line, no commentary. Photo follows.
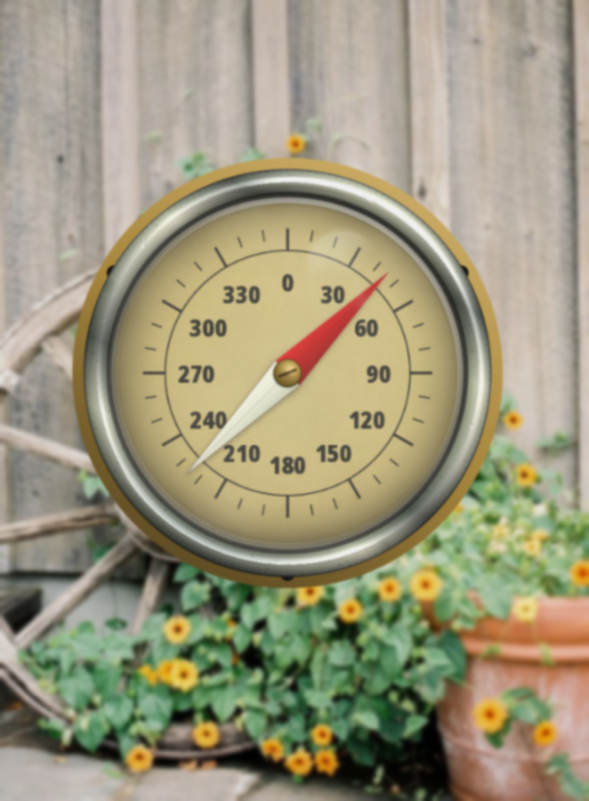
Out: 45
